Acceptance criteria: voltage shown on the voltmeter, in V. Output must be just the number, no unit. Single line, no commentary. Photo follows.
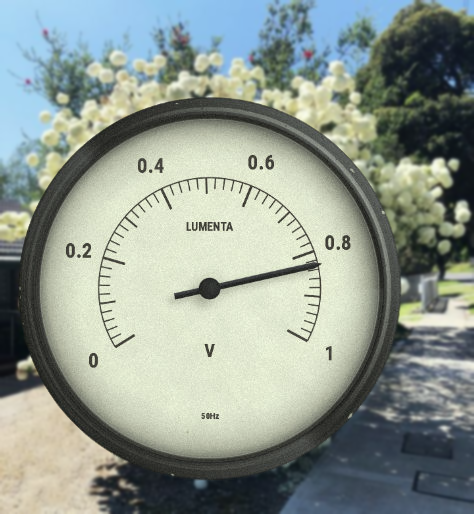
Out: 0.83
